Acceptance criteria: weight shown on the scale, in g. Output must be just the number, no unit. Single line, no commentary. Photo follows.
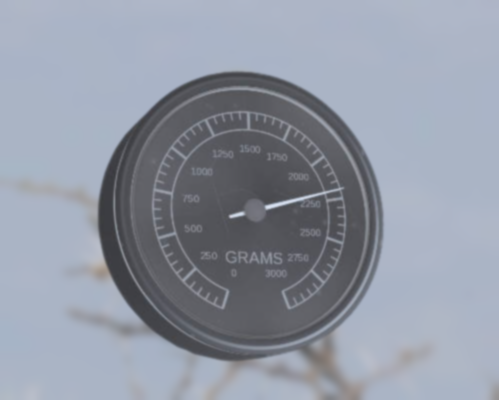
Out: 2200
